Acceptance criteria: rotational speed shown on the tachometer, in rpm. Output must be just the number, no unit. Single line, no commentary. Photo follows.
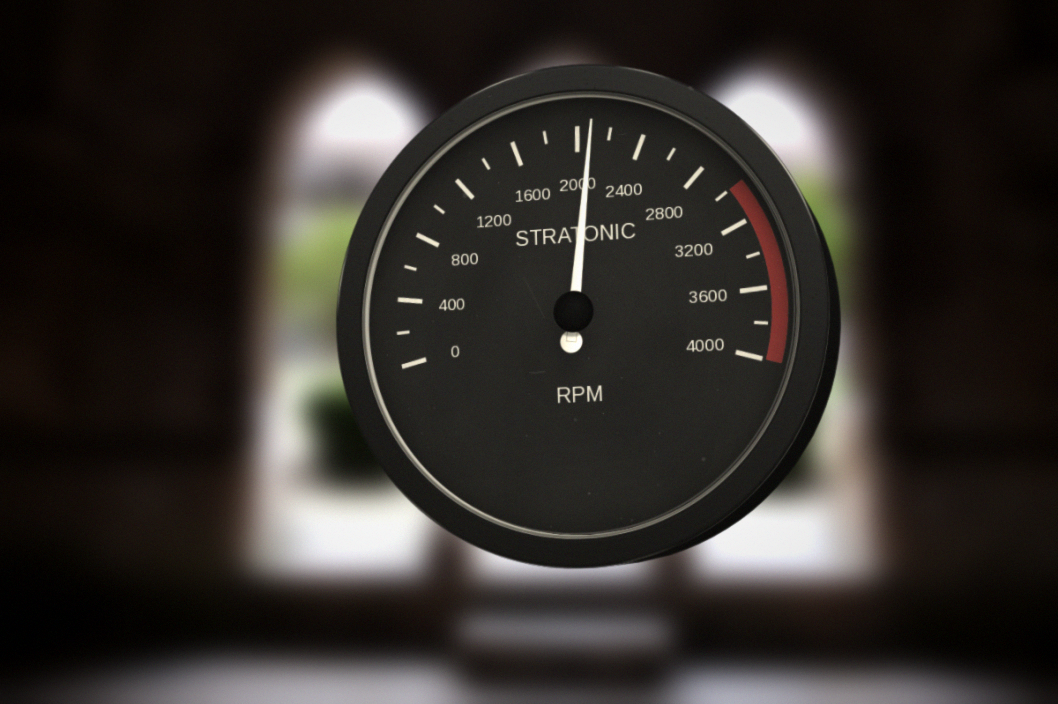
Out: 2100
